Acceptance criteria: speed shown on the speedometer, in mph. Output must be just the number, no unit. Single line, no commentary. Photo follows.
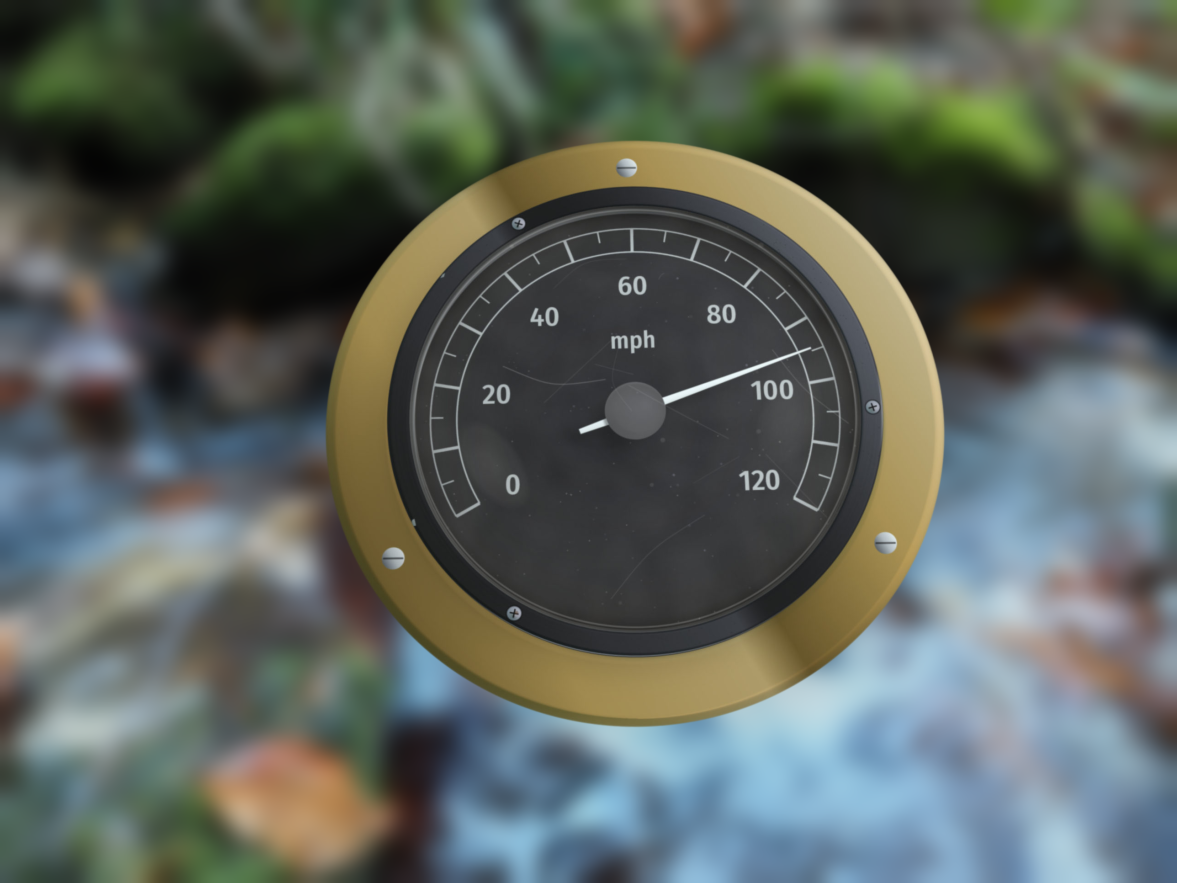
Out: 95
